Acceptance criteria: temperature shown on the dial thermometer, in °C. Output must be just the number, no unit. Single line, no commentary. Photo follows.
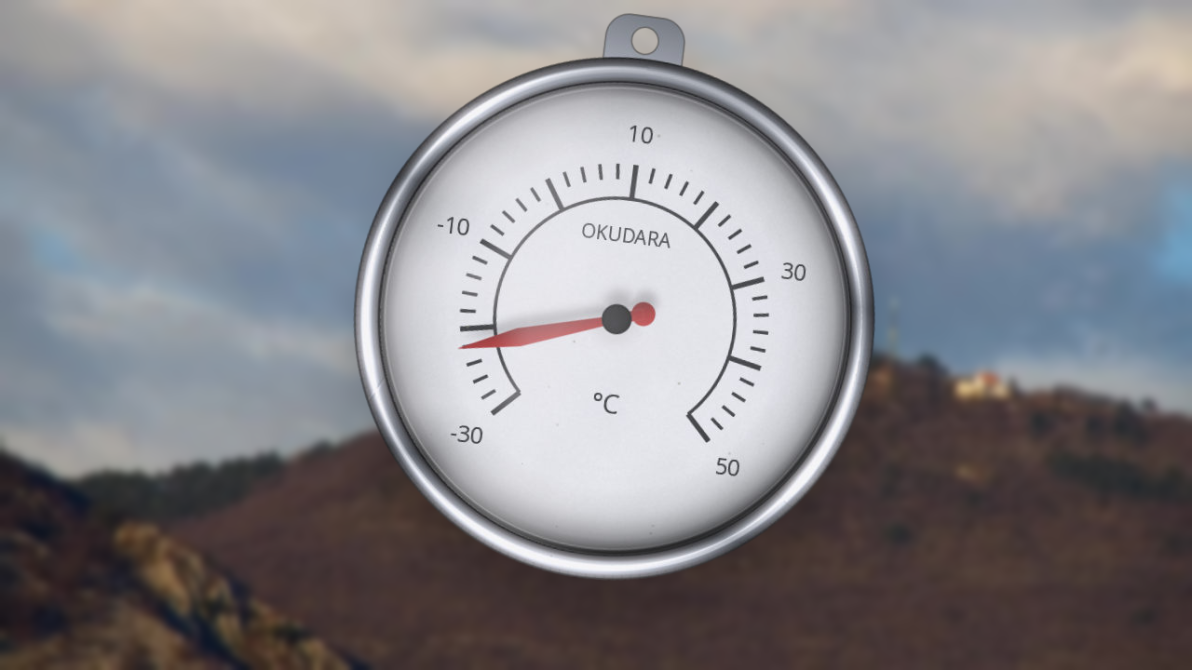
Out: -22
